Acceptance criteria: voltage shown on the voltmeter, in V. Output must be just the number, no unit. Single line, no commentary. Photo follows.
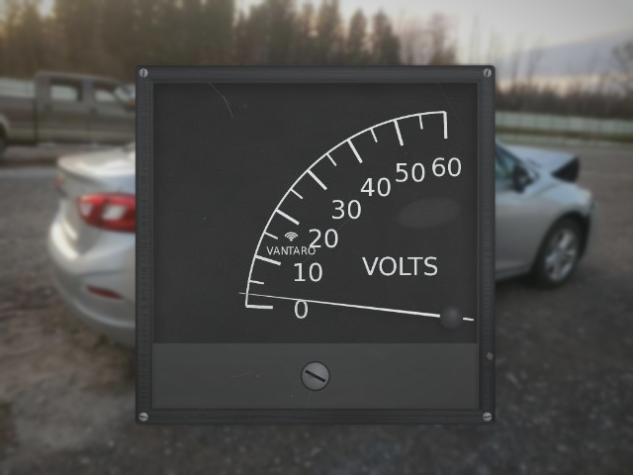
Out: 2.5
